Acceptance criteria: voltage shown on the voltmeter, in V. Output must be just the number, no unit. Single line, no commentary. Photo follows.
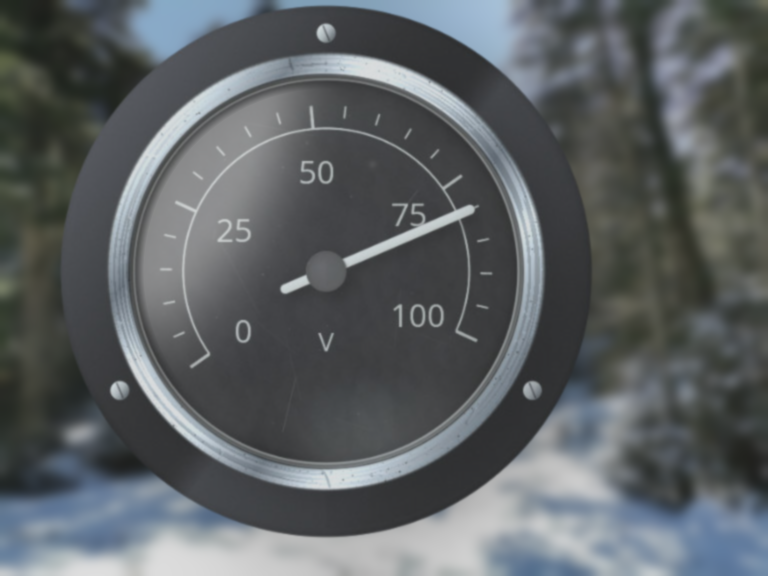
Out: 80
